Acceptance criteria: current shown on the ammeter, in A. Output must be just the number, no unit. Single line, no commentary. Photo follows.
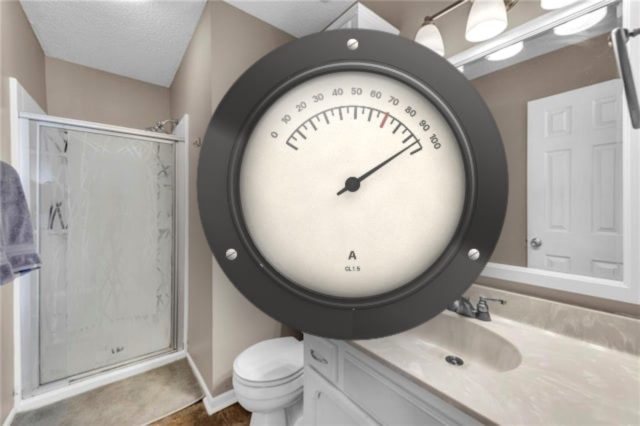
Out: 95
